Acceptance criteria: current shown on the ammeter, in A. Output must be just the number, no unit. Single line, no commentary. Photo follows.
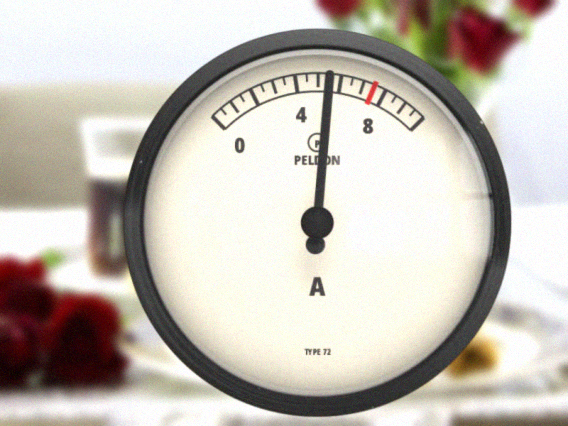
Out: 5.5
